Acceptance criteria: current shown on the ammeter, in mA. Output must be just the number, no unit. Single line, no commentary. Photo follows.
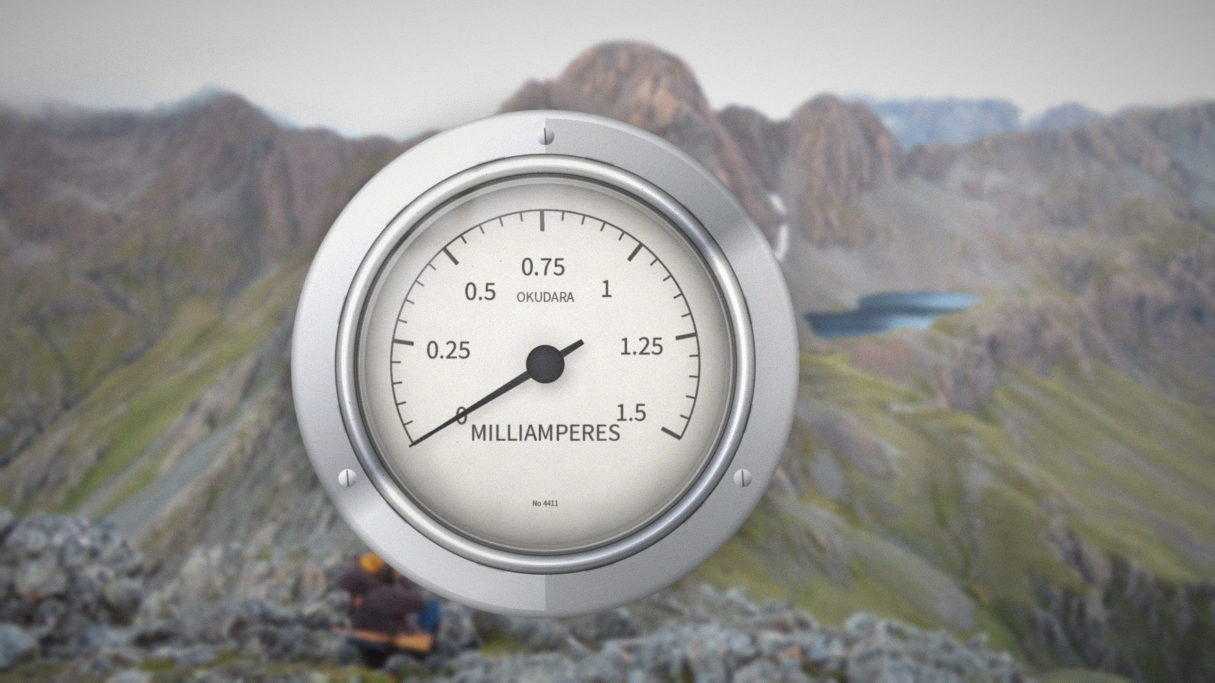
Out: 0
